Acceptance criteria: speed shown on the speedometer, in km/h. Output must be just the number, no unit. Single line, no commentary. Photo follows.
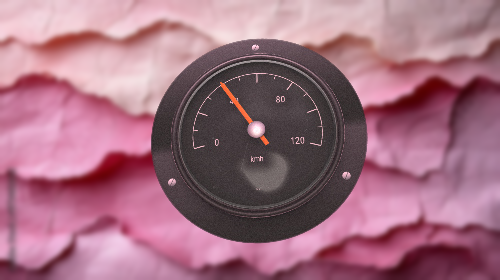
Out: 40
